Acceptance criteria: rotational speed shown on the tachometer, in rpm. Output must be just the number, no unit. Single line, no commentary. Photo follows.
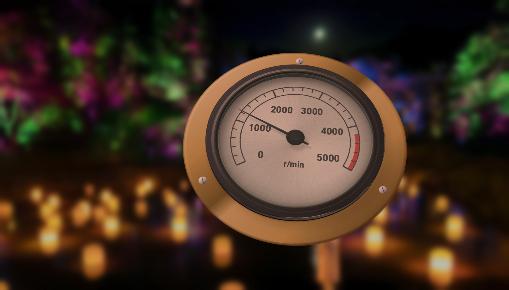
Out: 1200
